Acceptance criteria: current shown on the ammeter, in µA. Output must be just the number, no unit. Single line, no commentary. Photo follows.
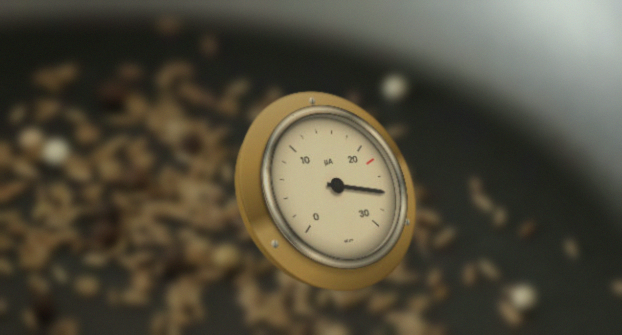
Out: 26
